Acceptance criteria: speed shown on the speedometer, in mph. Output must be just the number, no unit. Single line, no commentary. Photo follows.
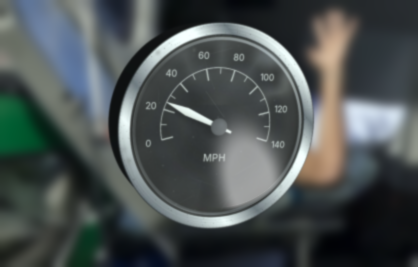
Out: 25
